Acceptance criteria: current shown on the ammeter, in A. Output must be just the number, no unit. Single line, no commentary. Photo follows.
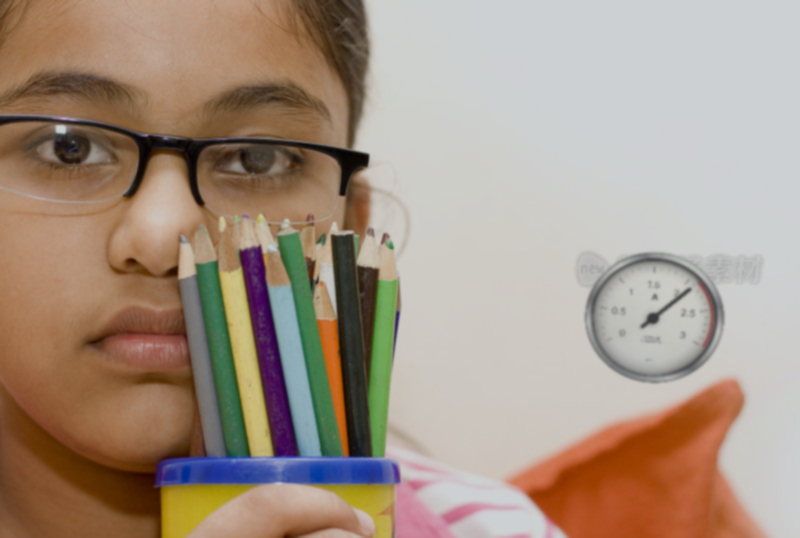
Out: 2.1
